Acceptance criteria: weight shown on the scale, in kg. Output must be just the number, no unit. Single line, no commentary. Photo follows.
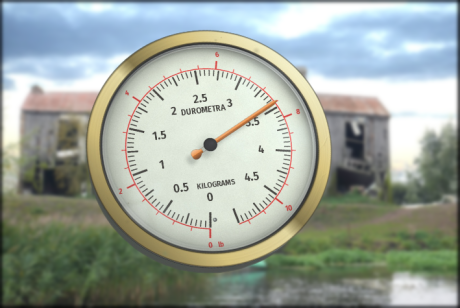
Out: 3.45
